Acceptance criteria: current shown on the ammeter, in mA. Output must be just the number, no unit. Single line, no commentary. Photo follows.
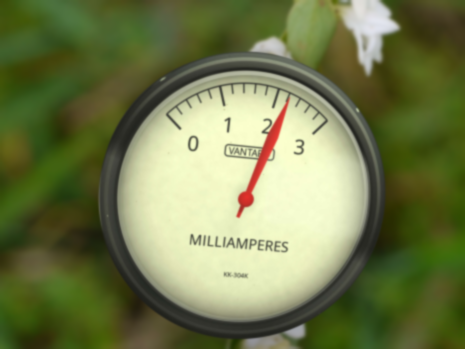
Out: 2.2
